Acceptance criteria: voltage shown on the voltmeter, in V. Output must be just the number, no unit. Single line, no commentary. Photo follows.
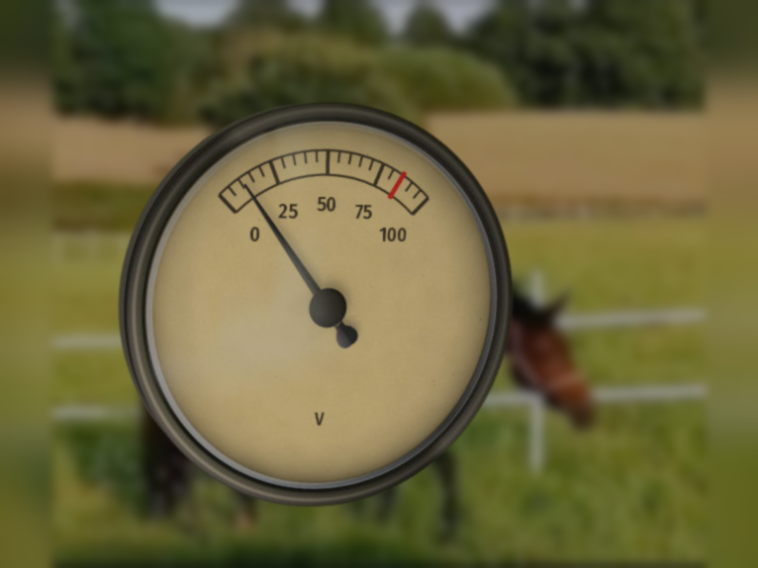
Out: 10
